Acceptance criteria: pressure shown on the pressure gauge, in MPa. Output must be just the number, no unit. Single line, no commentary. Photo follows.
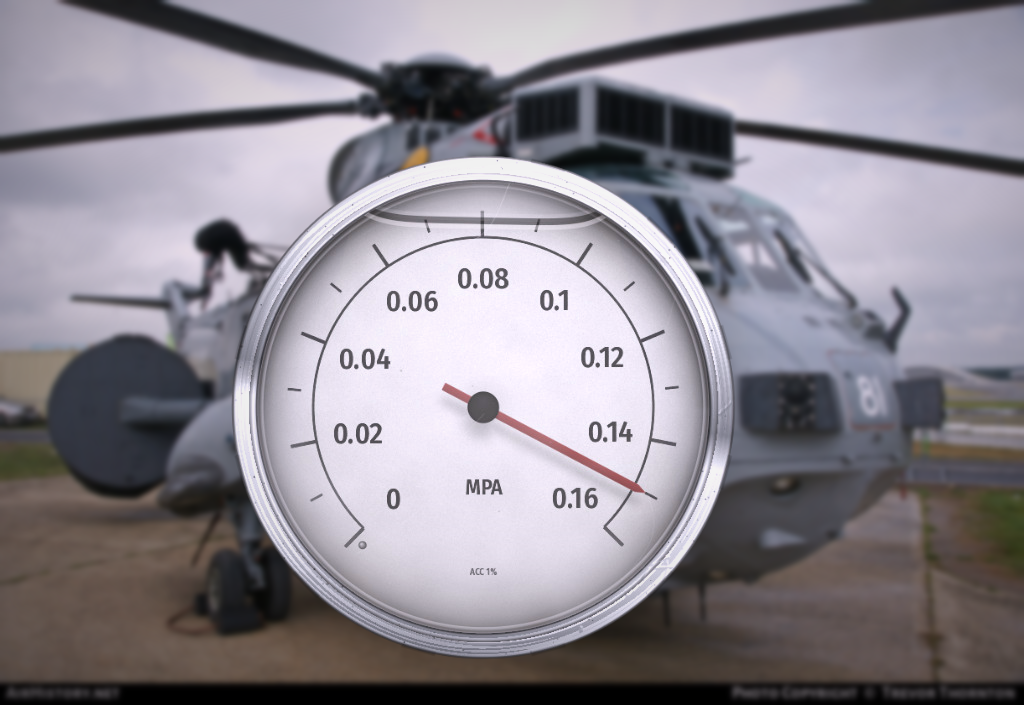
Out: 0.15
